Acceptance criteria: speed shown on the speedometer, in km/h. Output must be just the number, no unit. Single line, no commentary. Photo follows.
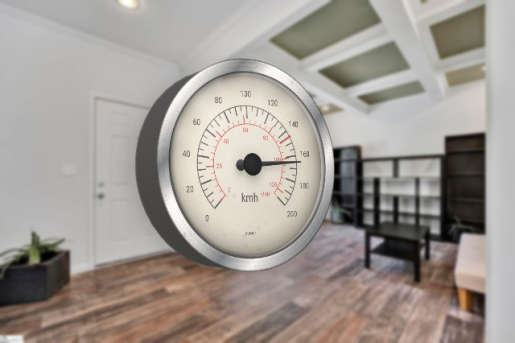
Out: 165
